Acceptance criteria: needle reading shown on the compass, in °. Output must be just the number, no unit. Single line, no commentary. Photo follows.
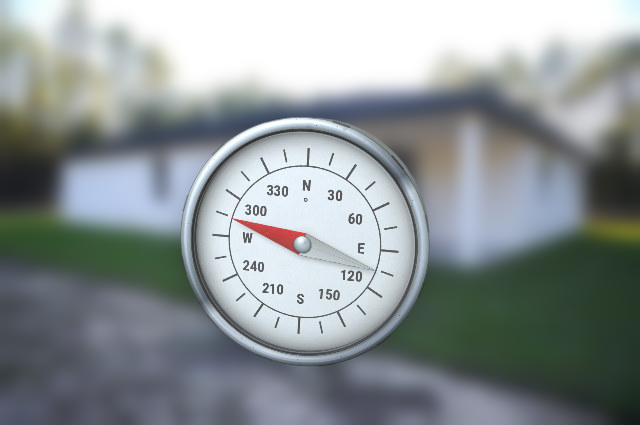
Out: 285
